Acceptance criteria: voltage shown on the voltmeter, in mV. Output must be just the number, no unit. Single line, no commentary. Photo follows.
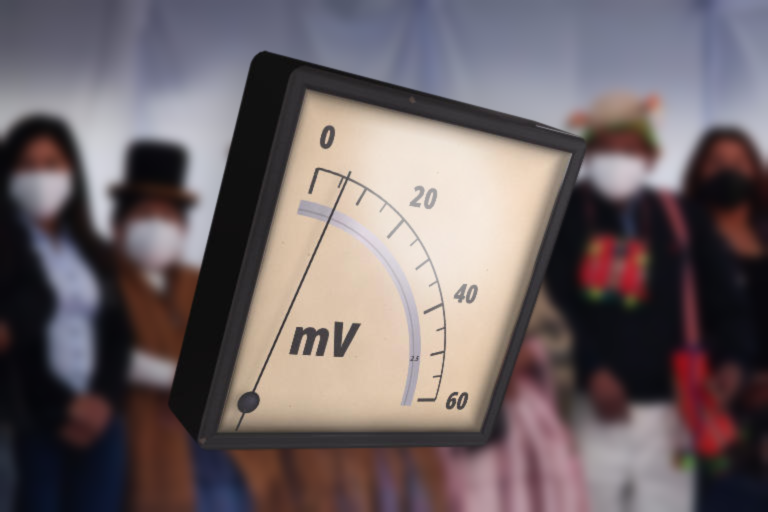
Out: 5
